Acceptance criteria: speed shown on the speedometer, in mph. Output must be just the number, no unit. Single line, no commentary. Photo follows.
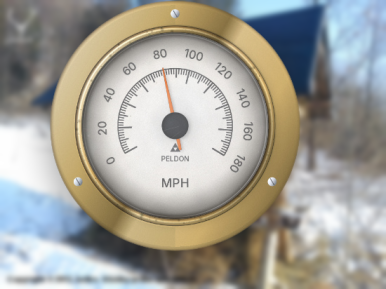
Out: 80
